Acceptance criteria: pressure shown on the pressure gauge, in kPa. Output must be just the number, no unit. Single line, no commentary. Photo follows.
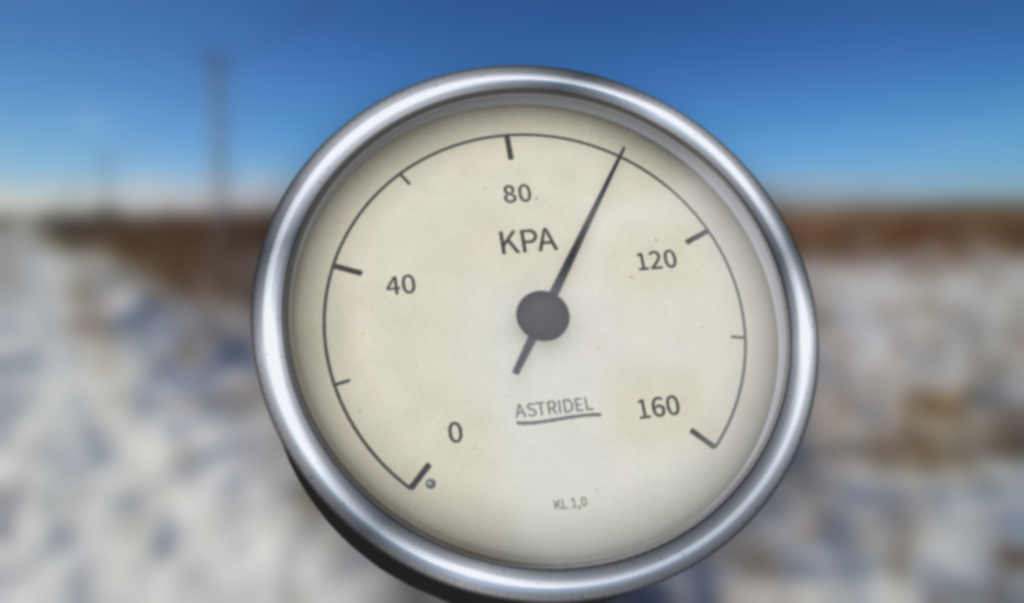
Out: 100
